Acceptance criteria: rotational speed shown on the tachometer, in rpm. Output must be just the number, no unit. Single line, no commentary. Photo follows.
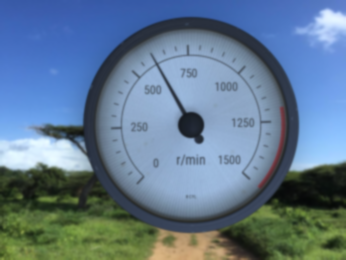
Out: 600
